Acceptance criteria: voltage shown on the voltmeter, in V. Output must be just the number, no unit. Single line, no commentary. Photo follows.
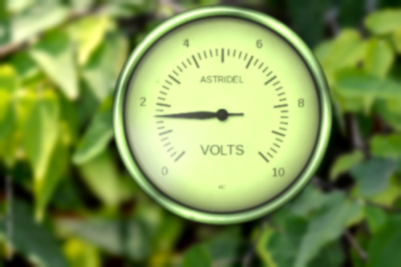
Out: 1.6
